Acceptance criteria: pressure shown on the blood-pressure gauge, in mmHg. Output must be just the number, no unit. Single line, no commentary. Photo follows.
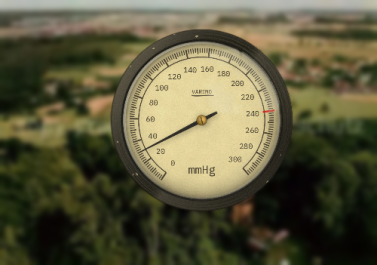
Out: 30
